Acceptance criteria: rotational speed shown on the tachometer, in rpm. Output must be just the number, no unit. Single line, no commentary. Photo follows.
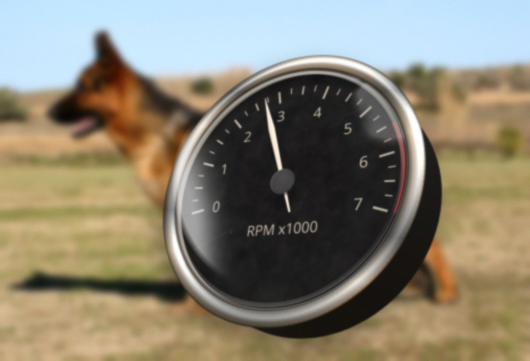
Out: 2750
